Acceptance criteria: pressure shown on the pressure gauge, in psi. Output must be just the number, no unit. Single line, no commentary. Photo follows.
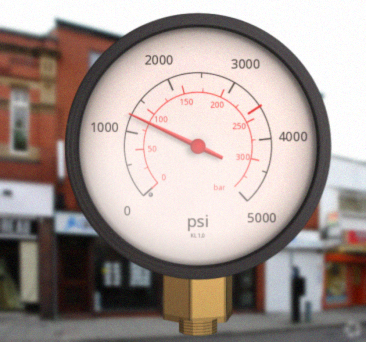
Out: 1250
